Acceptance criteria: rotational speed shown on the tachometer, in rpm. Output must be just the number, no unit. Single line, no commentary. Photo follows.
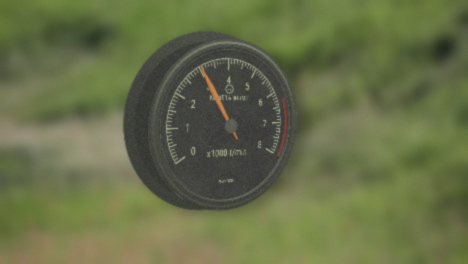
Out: 3000
